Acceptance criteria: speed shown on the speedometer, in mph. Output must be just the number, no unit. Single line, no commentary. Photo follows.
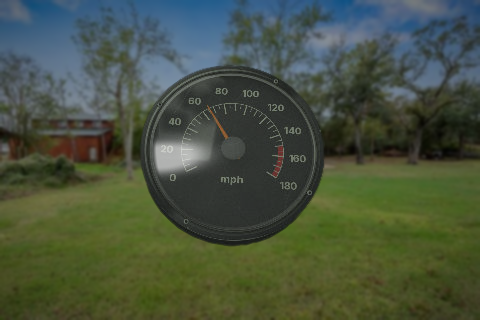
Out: 65
